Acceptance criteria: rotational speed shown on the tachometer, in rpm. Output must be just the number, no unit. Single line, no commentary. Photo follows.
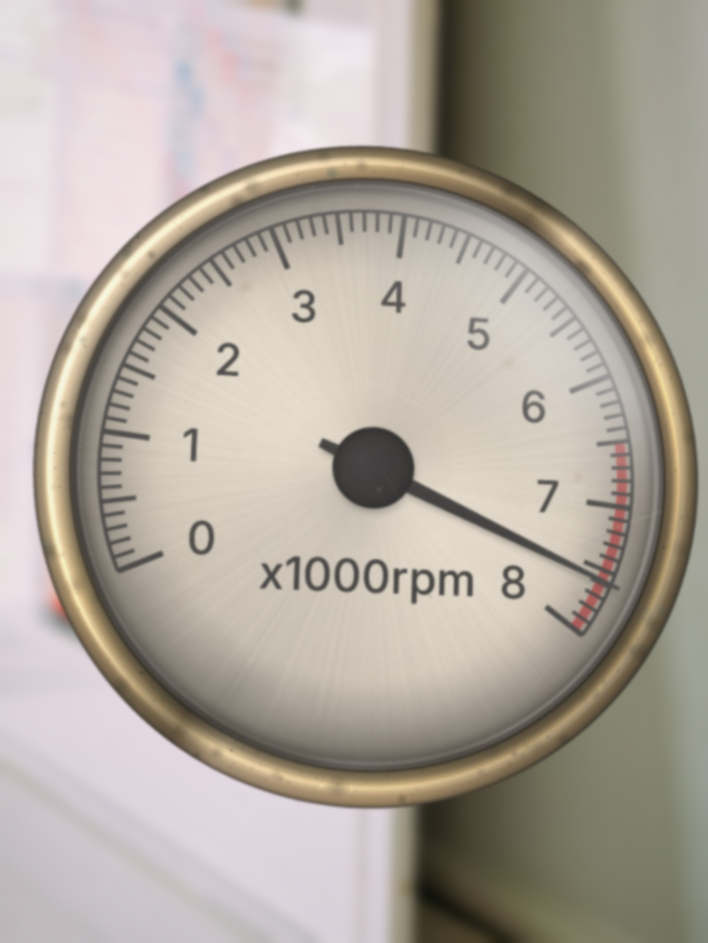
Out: 7600
